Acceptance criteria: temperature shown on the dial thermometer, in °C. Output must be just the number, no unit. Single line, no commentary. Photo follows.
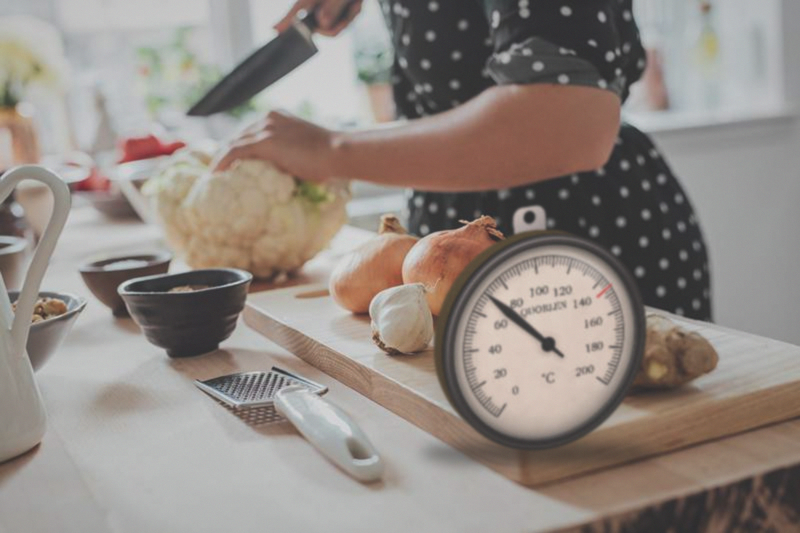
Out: 70
